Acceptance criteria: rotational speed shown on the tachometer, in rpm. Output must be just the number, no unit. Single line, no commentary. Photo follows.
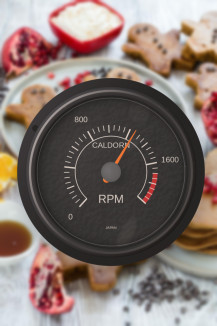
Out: 1250
